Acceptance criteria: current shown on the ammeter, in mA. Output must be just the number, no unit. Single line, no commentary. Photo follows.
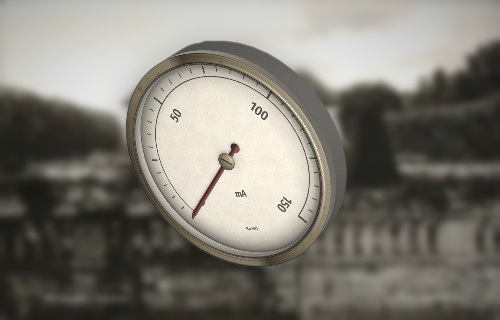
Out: 0
